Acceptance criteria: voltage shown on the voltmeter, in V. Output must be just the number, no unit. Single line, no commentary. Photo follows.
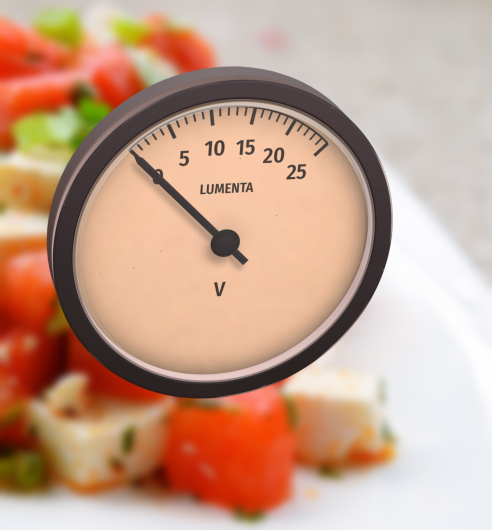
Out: 0
